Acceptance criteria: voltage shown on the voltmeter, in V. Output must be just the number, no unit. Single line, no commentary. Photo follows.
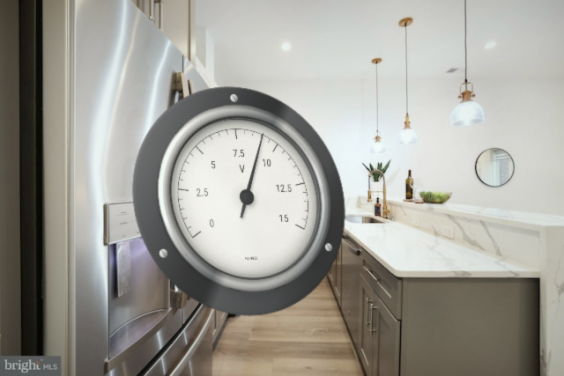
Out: 9
